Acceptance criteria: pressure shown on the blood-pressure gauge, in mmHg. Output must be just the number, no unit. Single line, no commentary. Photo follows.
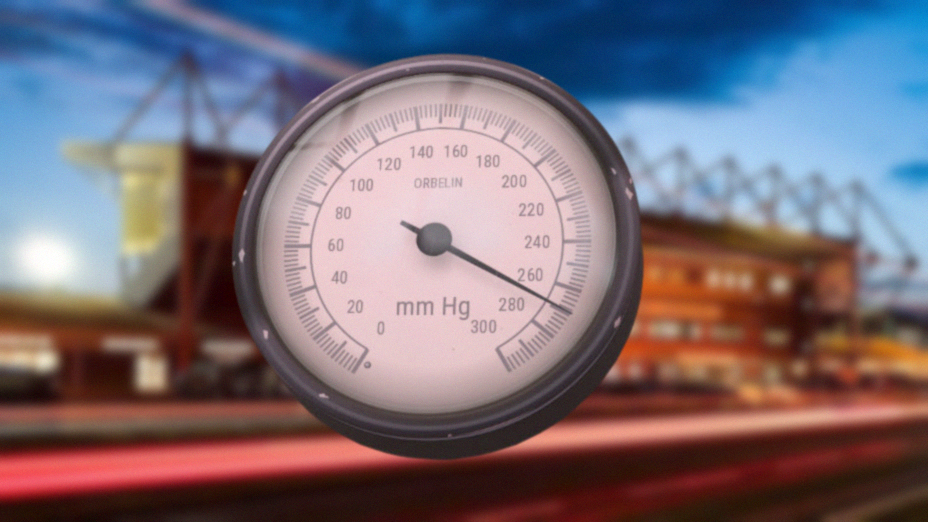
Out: 270
